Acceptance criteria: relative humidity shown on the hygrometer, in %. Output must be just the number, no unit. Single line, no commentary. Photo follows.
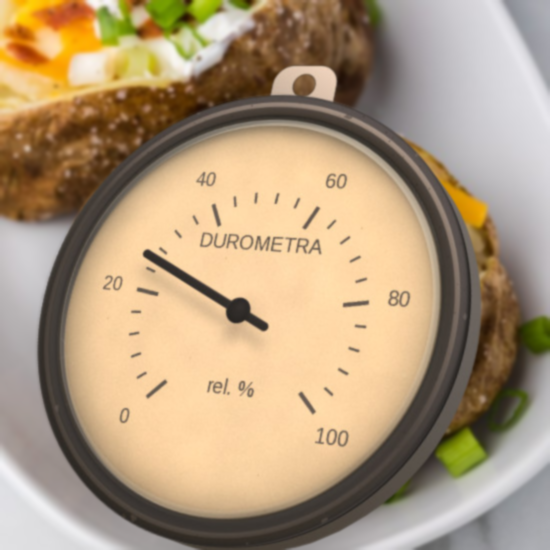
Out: 26
